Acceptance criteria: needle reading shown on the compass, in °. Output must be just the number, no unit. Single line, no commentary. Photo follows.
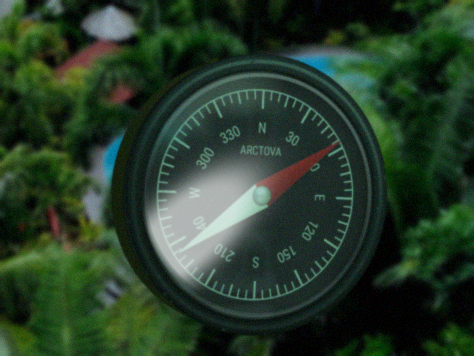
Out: 55
